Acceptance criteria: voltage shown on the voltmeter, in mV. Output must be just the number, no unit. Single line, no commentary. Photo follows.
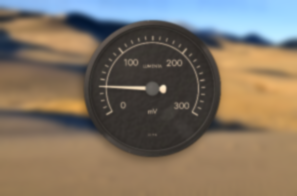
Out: 40
